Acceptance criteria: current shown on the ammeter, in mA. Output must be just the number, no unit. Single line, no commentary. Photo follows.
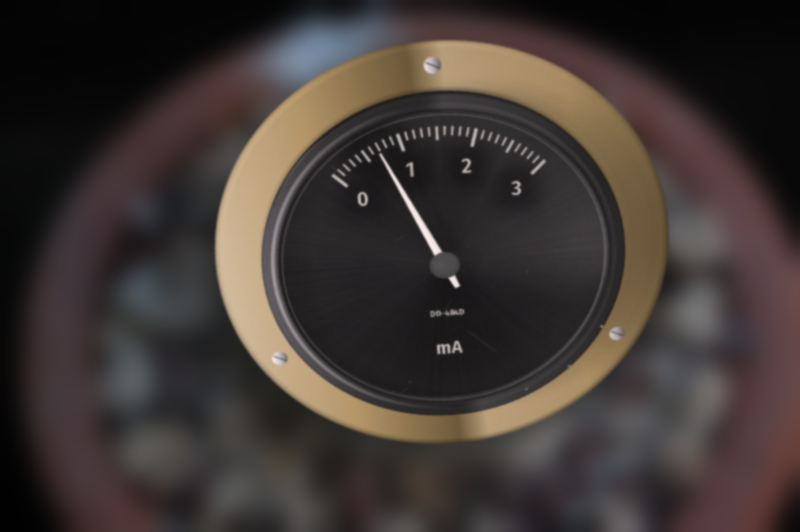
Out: 0.7
